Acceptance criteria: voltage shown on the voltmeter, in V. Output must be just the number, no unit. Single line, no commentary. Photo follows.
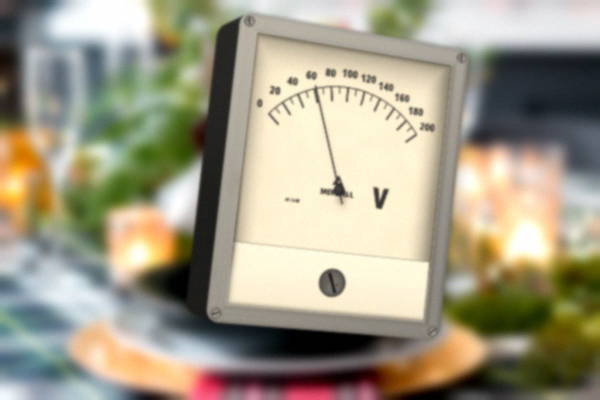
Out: 60
